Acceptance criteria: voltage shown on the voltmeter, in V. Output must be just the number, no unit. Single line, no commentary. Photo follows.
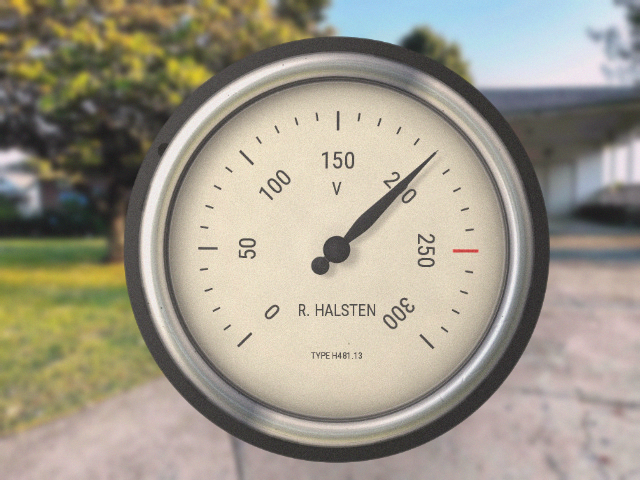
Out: 200
